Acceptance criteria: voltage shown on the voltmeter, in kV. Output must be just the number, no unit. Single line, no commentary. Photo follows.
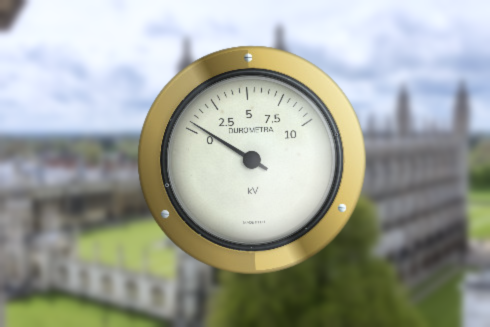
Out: 0.5
